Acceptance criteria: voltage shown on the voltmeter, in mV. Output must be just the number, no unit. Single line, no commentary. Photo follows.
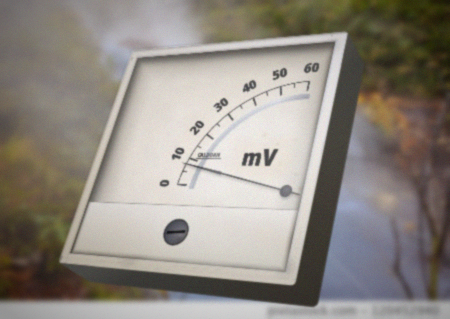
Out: 7.5
